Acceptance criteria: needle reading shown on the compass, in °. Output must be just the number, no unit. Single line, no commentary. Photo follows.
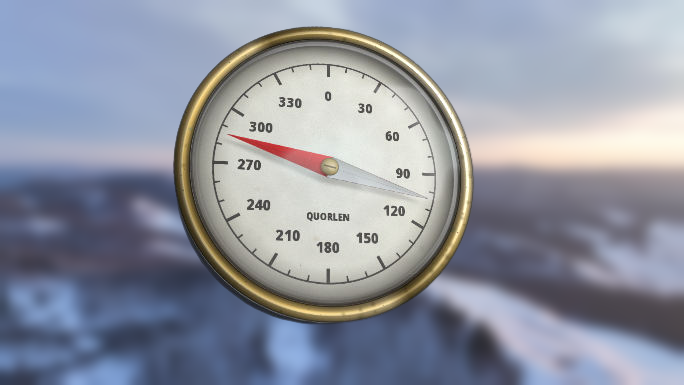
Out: 285
